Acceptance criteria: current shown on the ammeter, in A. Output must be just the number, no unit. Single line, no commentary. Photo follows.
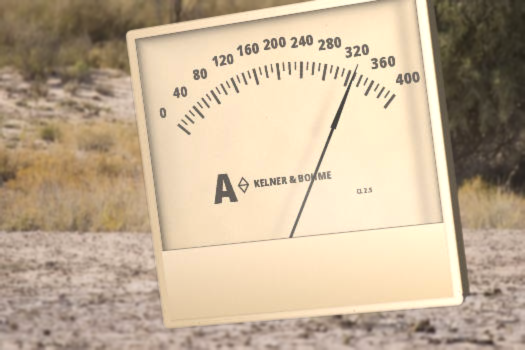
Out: 330
